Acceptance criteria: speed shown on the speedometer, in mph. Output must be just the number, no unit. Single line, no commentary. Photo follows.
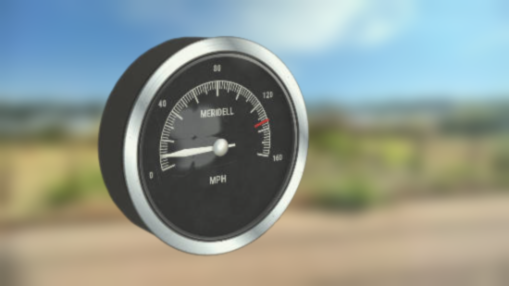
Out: 10
